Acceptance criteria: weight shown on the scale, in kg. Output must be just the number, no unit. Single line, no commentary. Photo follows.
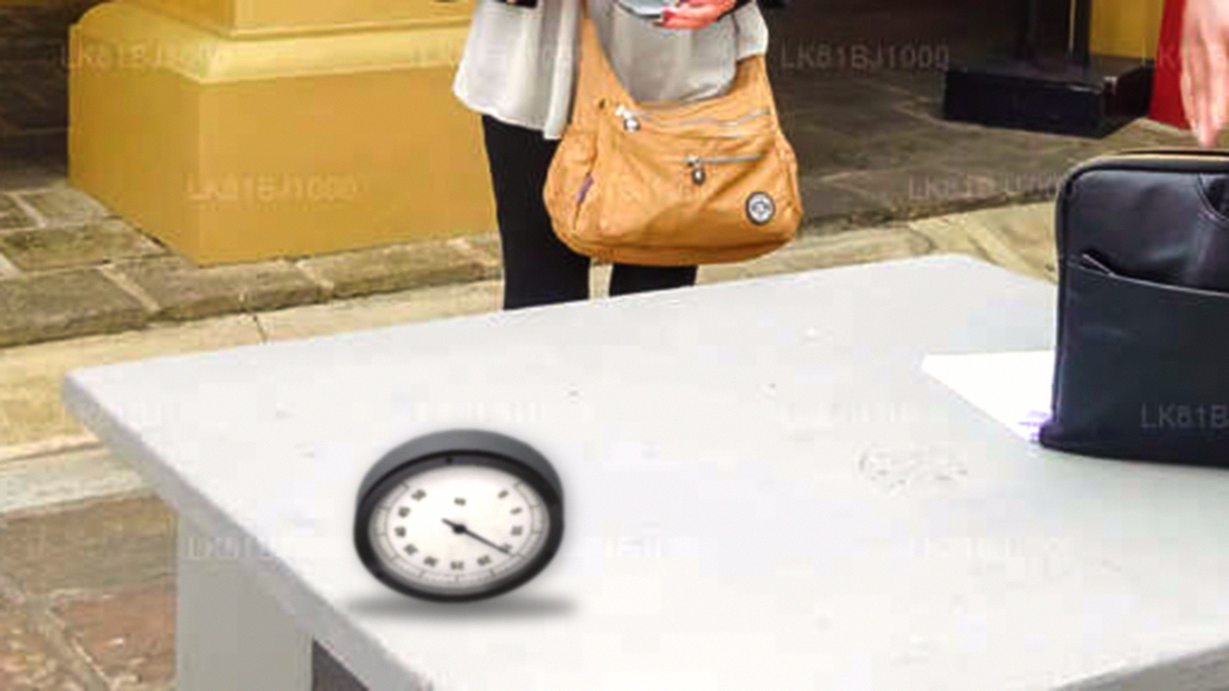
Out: 15
